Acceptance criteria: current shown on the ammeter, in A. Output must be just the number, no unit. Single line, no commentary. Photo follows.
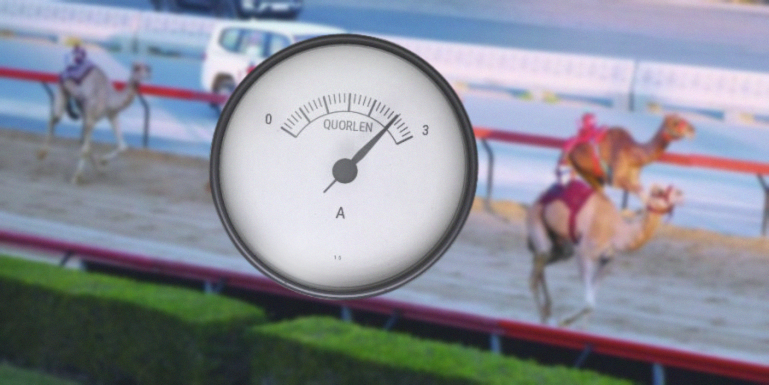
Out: 2.5
